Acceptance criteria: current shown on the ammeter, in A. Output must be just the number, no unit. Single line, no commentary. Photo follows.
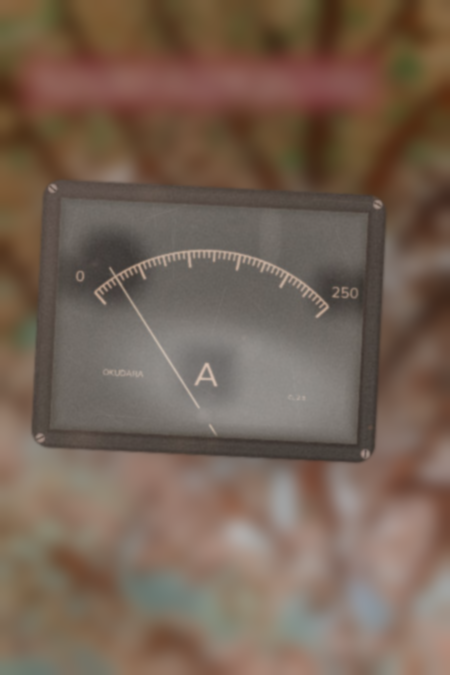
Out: 25
